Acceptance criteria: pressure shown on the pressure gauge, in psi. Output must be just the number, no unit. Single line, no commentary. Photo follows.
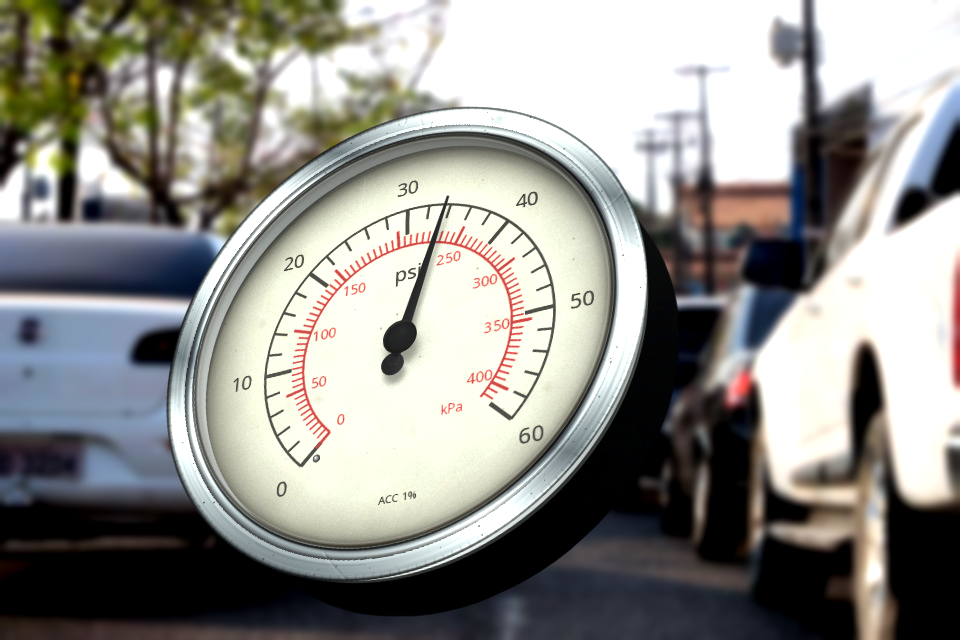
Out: 34
